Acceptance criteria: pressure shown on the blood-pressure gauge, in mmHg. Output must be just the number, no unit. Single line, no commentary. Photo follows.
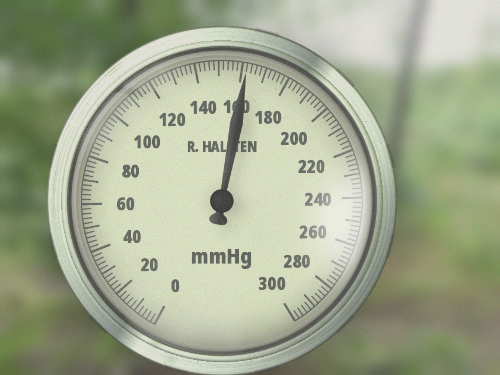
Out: 162
